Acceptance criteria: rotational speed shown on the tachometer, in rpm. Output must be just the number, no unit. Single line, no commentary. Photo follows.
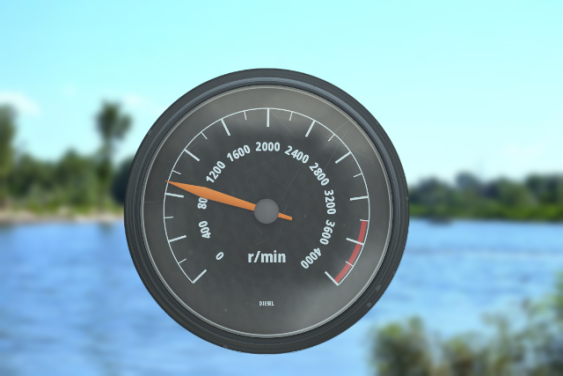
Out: 900
